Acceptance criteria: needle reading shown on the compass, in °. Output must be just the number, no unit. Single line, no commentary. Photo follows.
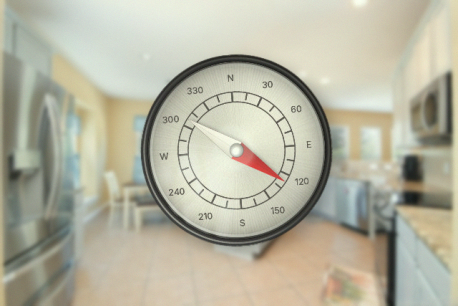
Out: 127.5
